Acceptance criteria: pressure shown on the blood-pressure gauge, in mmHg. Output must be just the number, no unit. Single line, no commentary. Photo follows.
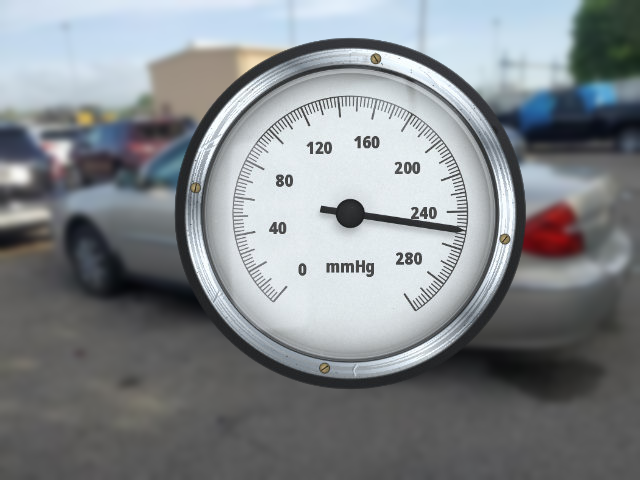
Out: 250
